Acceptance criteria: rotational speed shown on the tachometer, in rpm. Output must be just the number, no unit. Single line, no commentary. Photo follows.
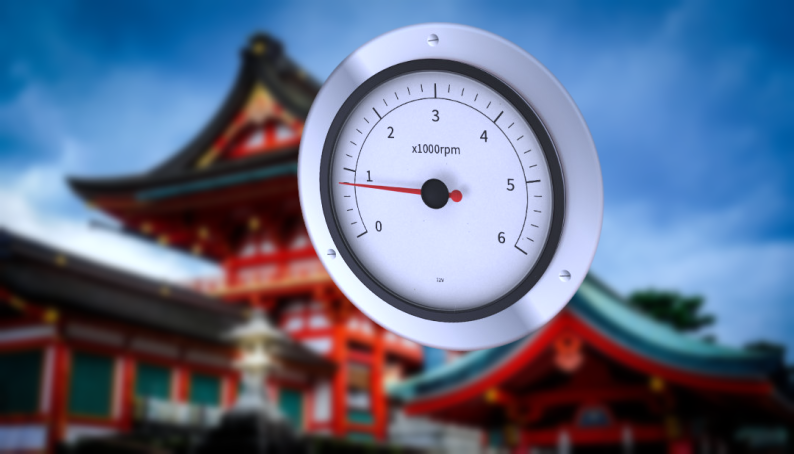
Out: 800
